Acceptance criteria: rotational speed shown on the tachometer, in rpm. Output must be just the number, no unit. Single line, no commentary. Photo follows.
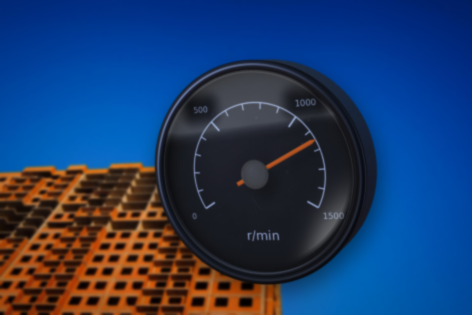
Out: 1150
